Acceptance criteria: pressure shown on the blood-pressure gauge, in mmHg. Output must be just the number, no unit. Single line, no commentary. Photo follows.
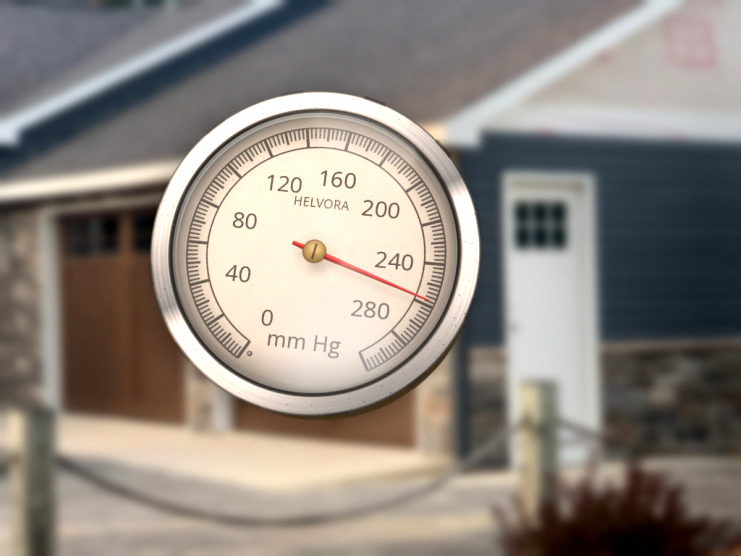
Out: 258
